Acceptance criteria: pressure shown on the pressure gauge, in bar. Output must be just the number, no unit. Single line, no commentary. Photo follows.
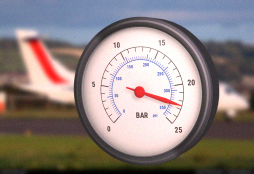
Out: 22.5
